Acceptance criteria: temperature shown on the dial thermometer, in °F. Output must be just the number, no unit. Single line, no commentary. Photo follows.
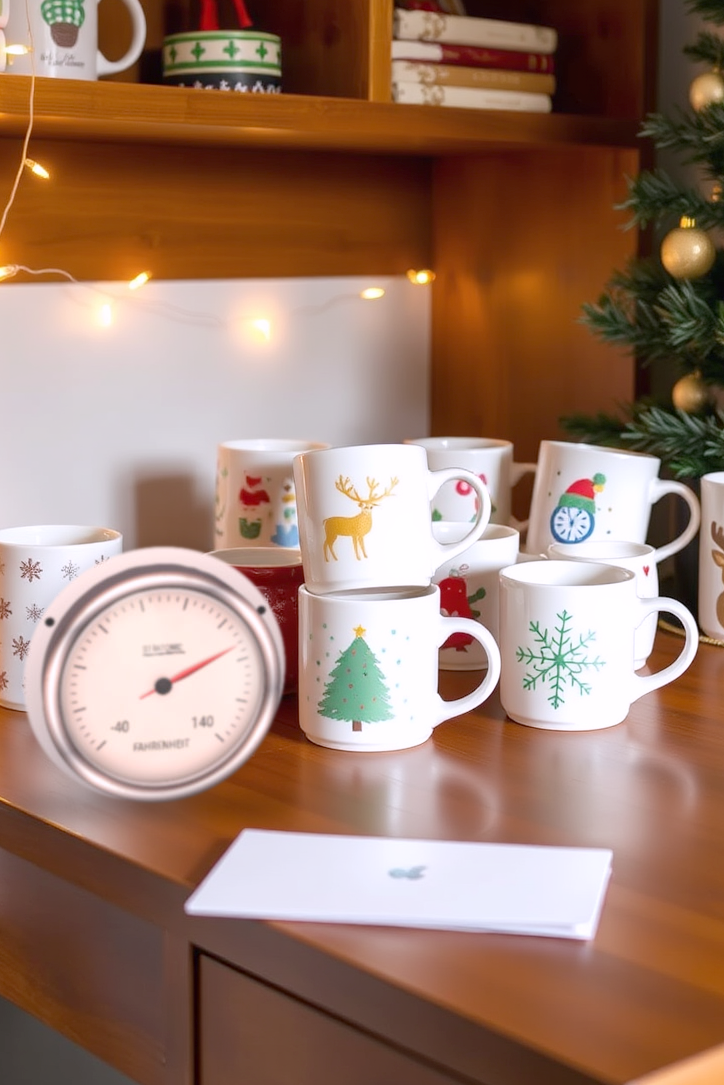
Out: 92
